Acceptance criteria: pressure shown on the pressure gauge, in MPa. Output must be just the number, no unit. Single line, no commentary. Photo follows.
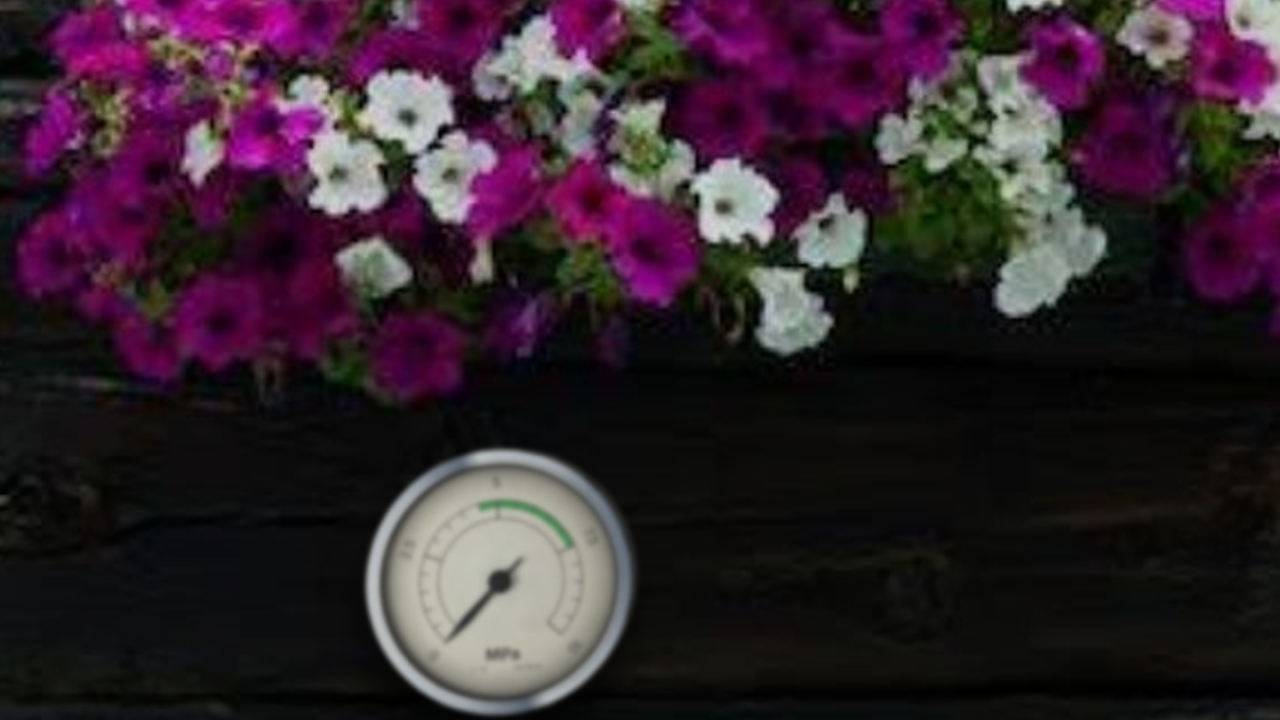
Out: 0
